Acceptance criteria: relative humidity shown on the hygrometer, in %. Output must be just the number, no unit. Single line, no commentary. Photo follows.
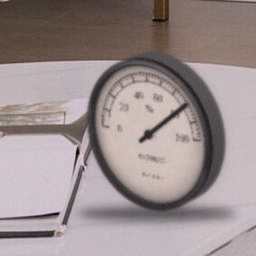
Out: 80
